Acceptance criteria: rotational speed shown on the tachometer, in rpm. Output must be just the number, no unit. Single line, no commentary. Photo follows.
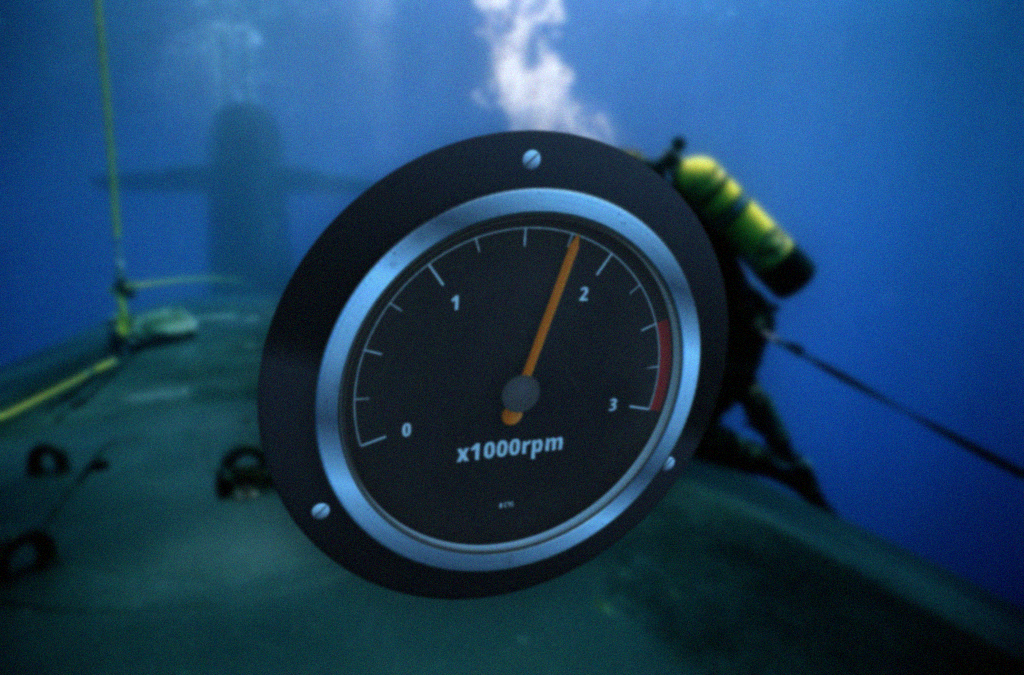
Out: 1750
